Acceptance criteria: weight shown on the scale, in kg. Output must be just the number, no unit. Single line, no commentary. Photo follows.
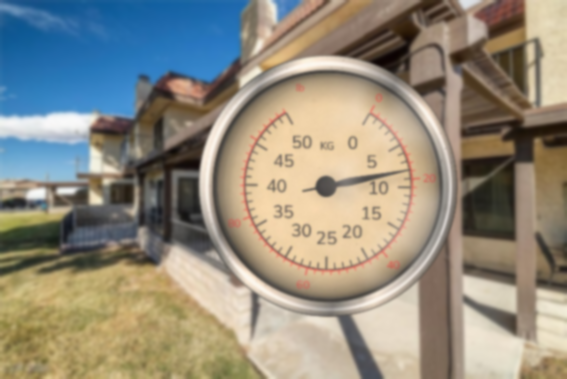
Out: 8
